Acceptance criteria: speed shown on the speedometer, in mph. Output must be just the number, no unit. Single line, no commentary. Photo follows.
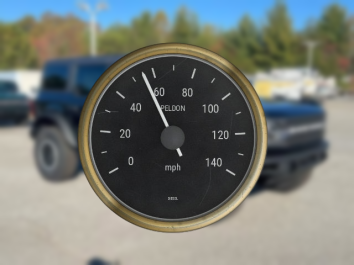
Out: 55
